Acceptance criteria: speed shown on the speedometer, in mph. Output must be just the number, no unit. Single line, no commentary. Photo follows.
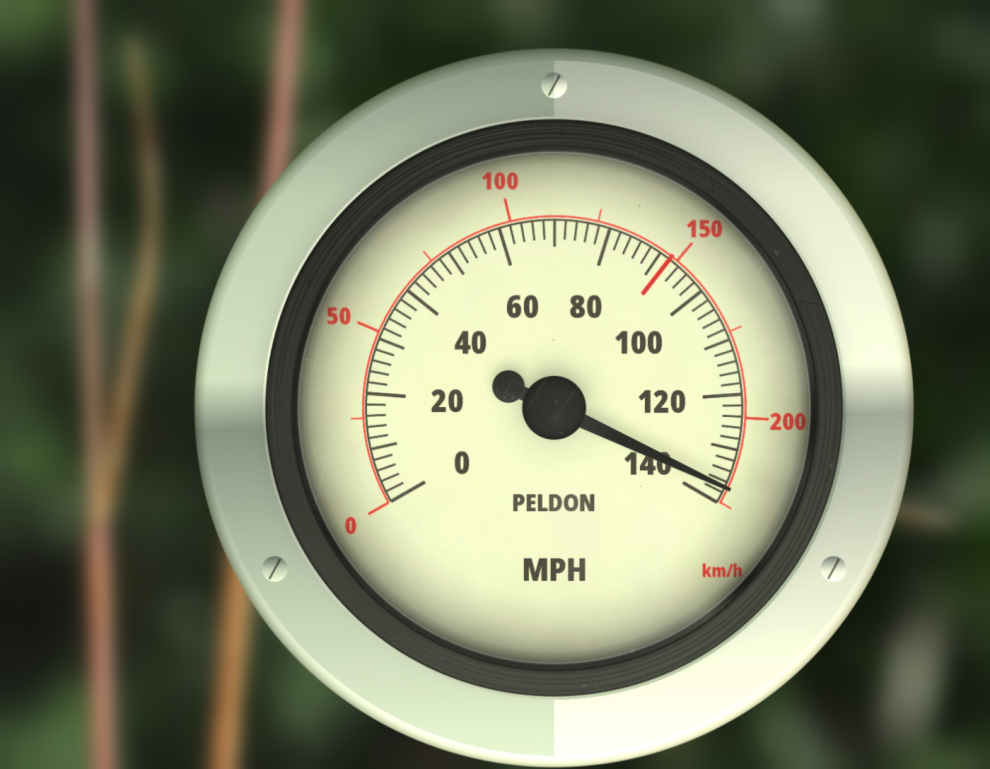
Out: 137
